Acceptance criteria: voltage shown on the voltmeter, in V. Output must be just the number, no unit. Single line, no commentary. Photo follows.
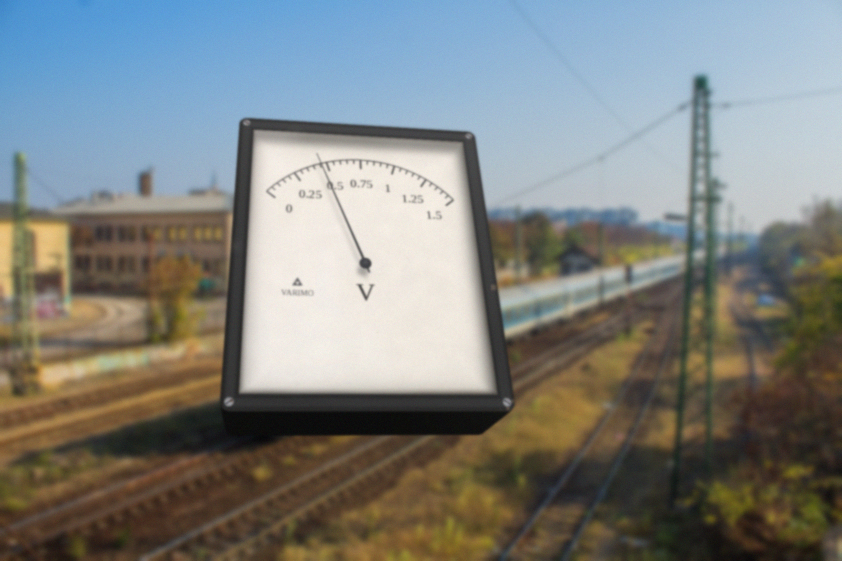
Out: 0.45
